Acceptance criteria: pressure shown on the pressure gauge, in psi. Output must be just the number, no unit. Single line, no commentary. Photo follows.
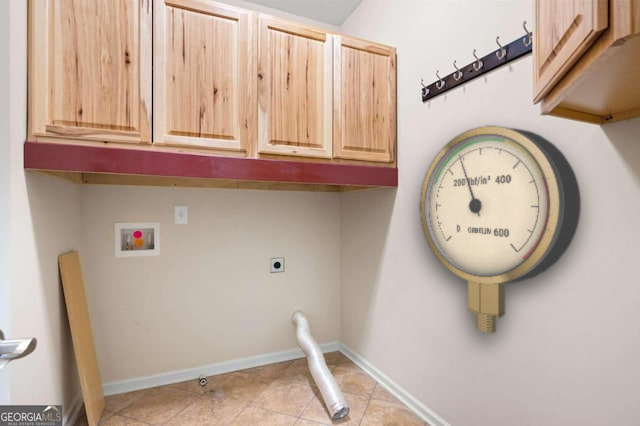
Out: 250
